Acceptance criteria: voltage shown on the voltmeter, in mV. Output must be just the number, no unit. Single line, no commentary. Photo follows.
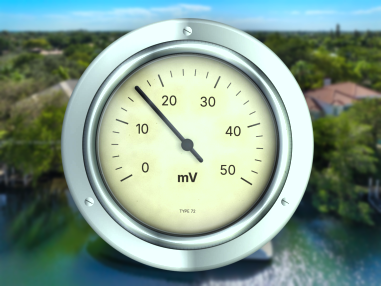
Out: 16
